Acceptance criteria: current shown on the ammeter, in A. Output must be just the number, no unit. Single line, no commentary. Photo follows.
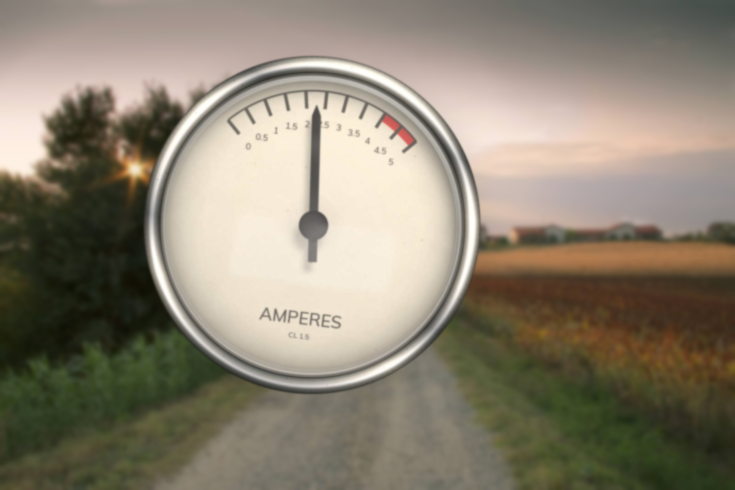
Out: 2.25
